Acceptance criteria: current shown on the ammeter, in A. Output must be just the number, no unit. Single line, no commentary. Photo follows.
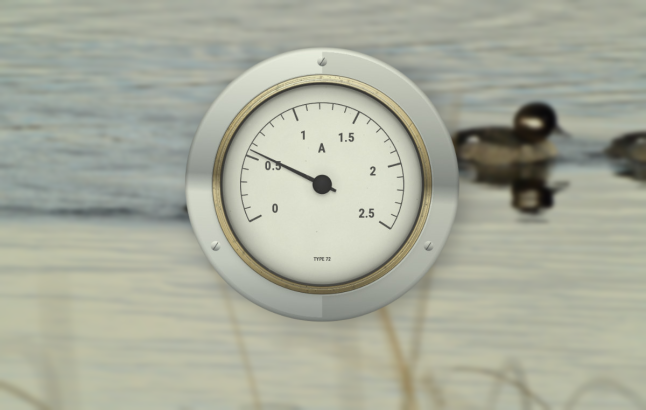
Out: 0.55
